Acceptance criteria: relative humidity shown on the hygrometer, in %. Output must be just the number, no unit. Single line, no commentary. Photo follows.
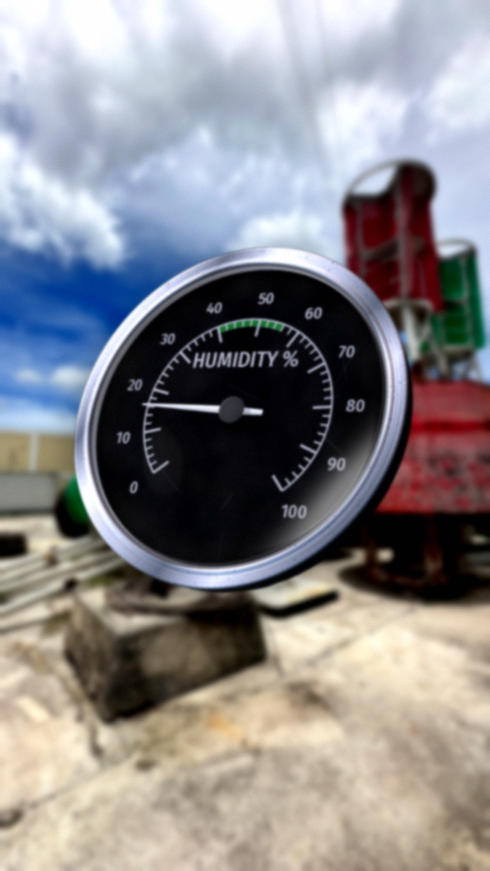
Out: 16
